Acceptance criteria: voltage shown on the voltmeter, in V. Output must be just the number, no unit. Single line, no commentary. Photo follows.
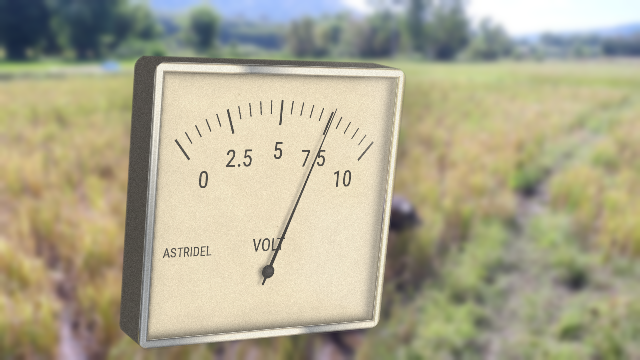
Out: 7.5
